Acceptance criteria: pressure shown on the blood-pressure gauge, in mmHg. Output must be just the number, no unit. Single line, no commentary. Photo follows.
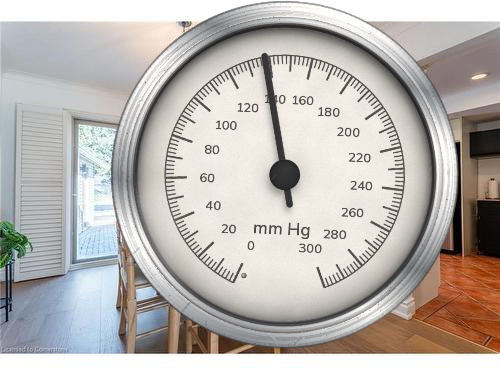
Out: 138
